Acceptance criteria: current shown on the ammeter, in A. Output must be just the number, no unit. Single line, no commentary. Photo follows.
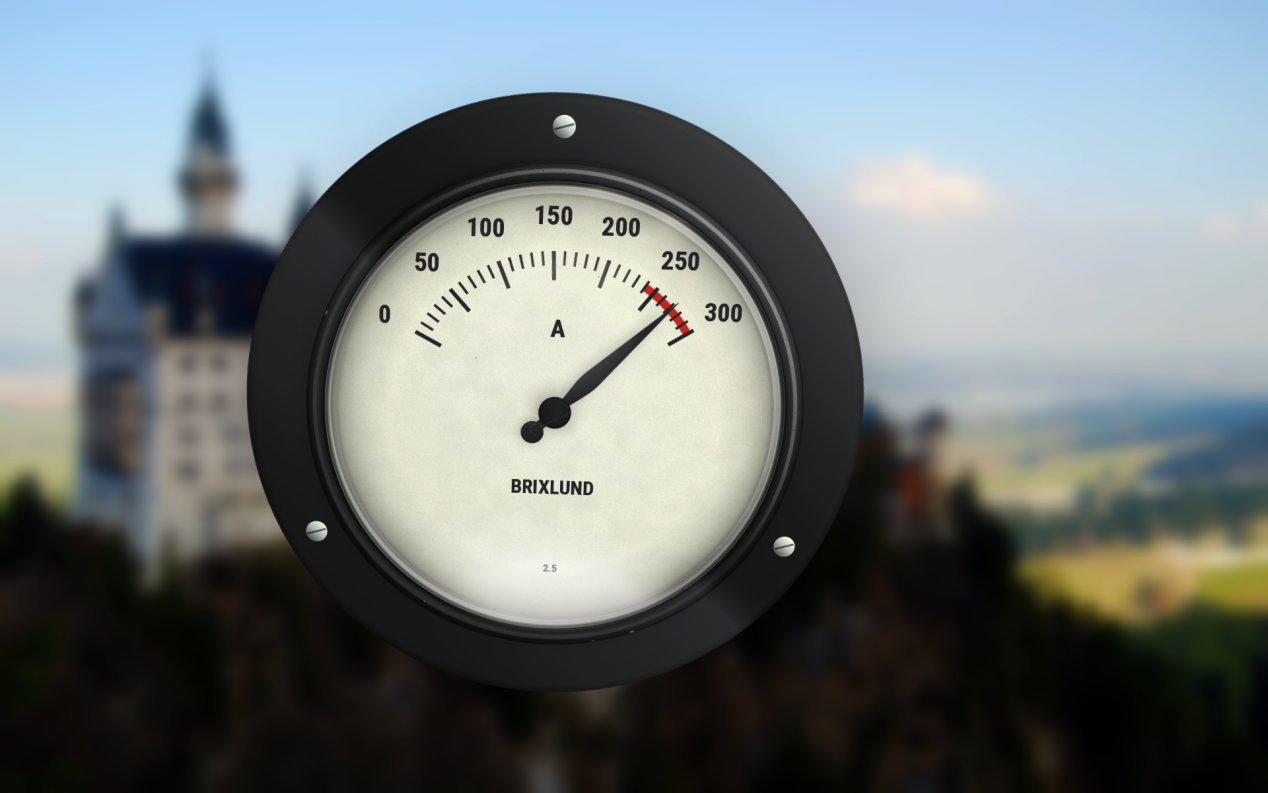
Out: 270
